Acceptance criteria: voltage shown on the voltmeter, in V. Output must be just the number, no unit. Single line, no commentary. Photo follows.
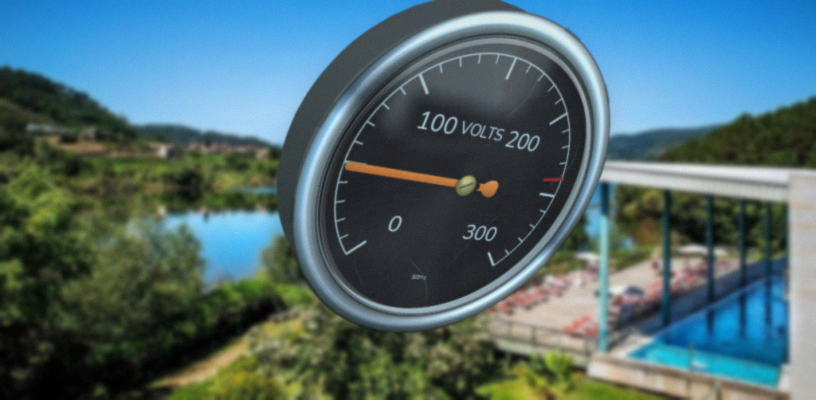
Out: 50
